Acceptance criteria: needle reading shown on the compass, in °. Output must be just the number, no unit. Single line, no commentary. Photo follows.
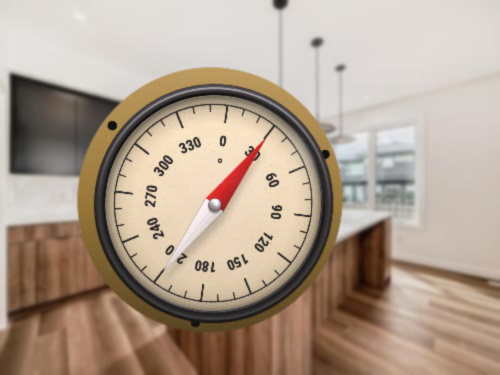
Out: 30
